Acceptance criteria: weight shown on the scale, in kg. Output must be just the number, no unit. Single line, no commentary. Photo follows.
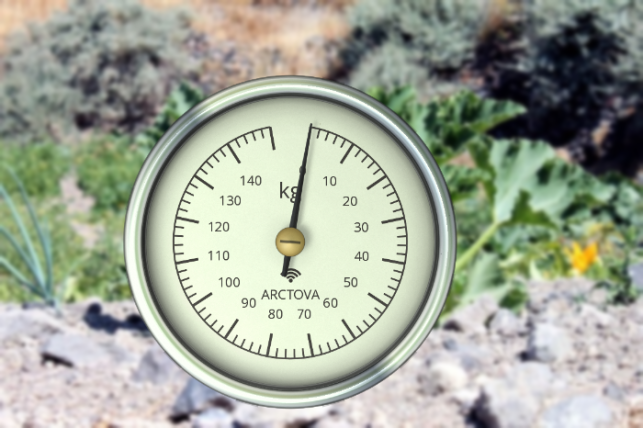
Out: 0
